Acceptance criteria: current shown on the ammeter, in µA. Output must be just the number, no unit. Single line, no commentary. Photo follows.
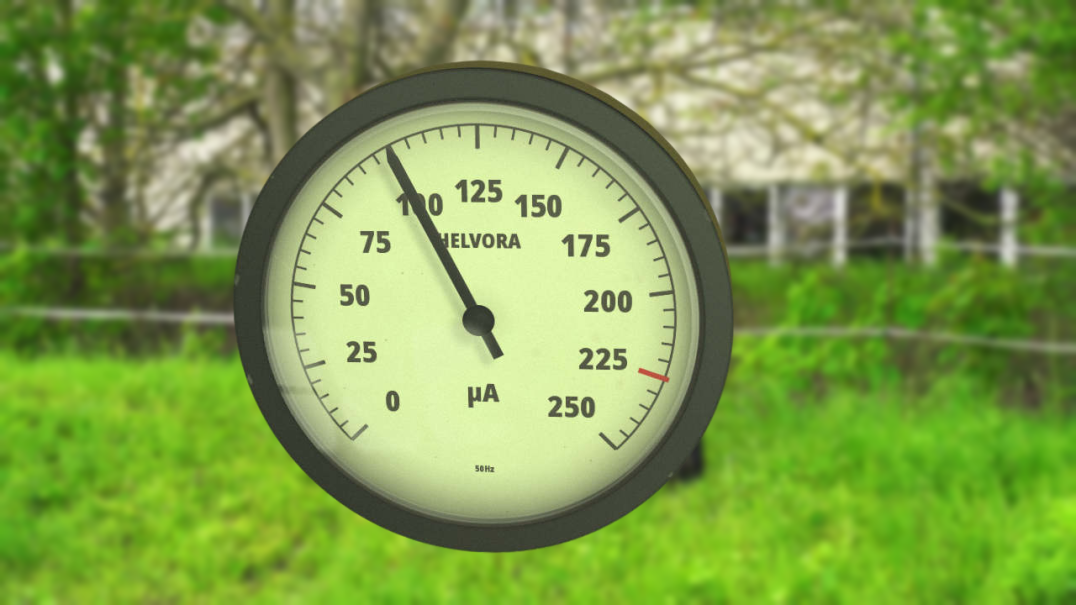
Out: 100
